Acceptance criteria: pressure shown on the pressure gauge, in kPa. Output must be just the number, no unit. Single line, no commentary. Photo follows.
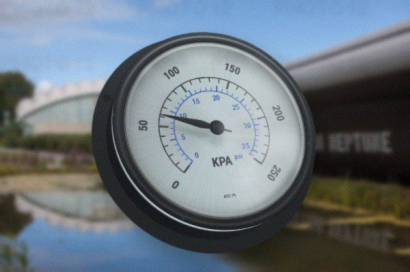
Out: 60
